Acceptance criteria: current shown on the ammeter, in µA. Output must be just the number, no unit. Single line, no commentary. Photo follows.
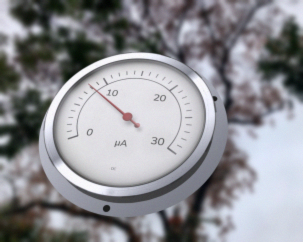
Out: 8
